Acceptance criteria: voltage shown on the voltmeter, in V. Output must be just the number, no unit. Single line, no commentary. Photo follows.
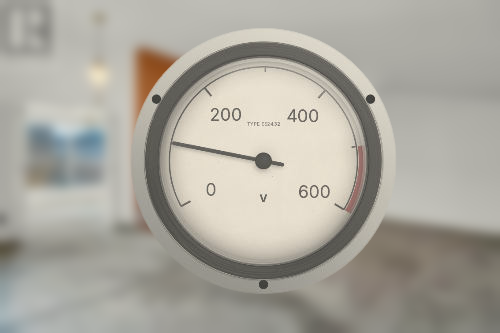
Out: 100
